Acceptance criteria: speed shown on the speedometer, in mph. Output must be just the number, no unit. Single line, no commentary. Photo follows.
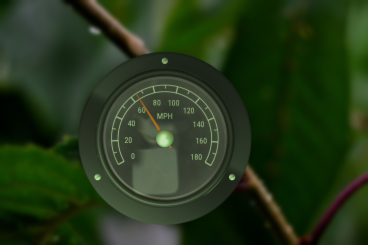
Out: 65
